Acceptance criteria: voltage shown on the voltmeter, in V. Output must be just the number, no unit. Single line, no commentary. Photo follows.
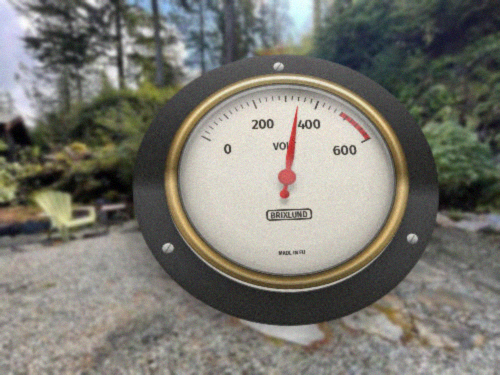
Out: 340
